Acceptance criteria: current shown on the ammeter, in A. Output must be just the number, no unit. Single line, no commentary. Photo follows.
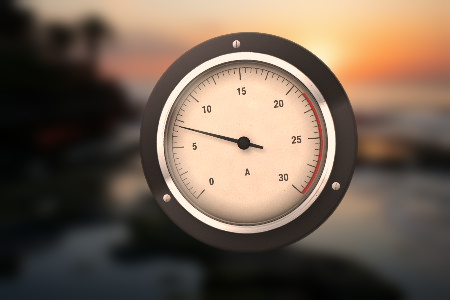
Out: 7
